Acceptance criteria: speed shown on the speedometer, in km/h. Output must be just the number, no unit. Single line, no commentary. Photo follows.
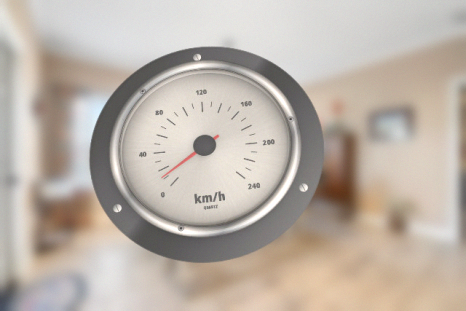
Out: 10
